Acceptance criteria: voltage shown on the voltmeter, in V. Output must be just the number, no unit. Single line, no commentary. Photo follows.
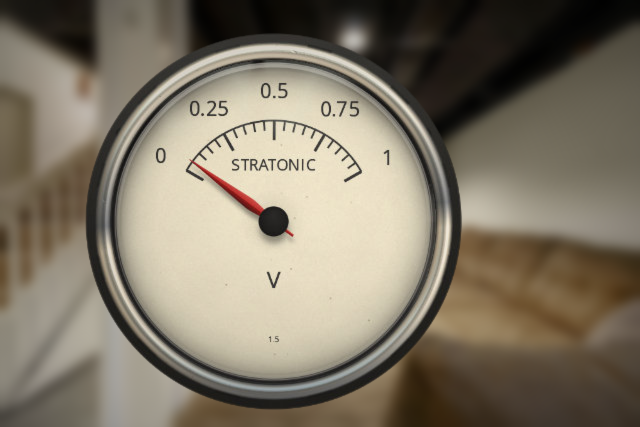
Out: 0.05
